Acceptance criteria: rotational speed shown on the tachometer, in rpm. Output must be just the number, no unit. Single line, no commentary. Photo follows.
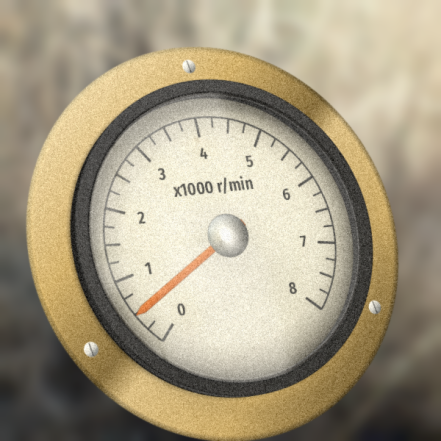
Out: 500
